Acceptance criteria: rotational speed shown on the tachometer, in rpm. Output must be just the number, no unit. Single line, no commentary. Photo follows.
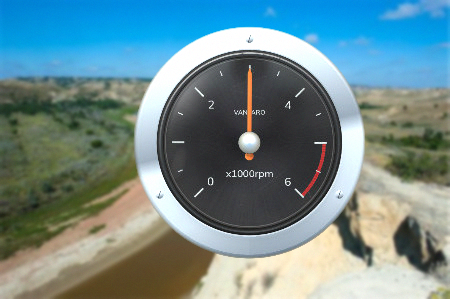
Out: 3000
